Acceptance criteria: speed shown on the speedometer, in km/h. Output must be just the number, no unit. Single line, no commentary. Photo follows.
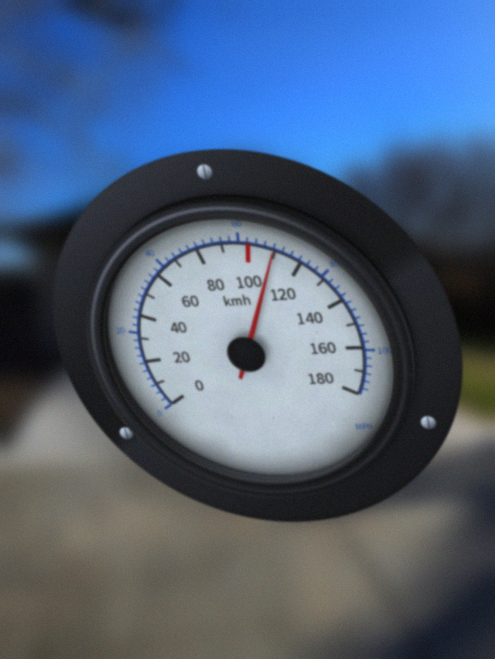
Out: 110
